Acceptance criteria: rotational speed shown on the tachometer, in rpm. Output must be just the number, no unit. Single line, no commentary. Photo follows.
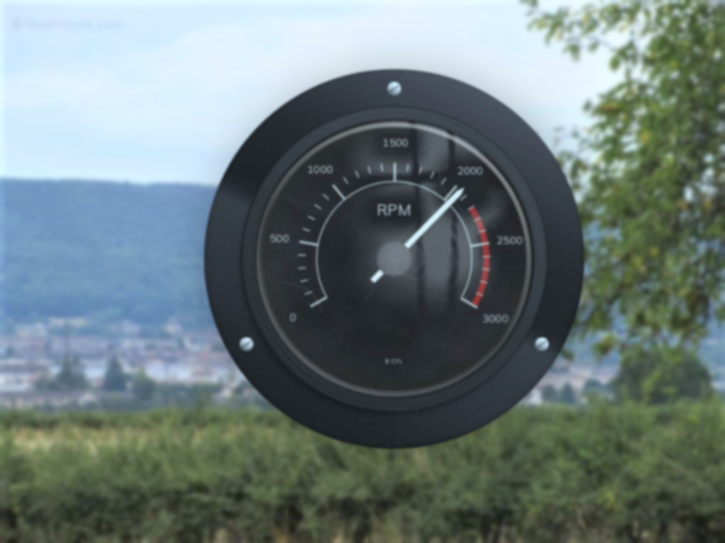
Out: 2050
